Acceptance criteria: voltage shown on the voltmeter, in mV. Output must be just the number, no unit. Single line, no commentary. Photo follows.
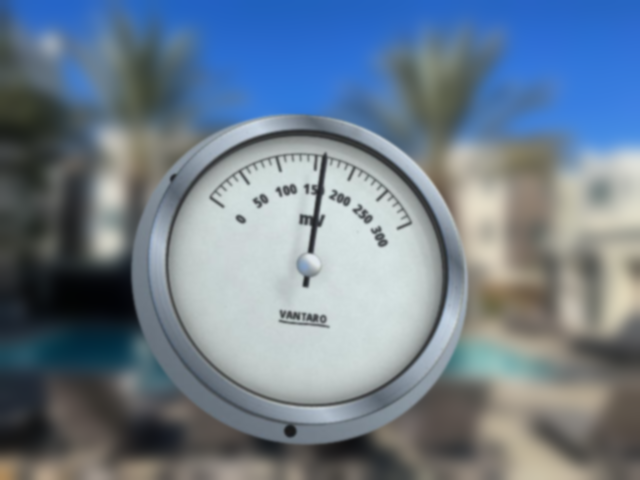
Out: 160
